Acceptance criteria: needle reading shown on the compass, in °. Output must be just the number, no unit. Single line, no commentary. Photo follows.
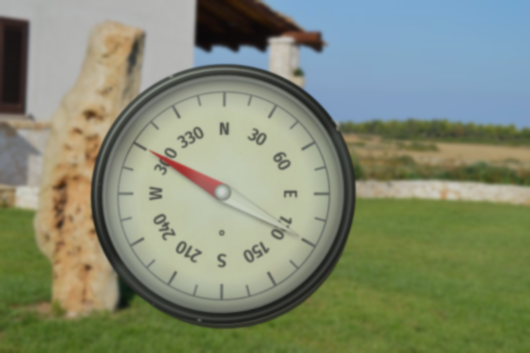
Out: 300
